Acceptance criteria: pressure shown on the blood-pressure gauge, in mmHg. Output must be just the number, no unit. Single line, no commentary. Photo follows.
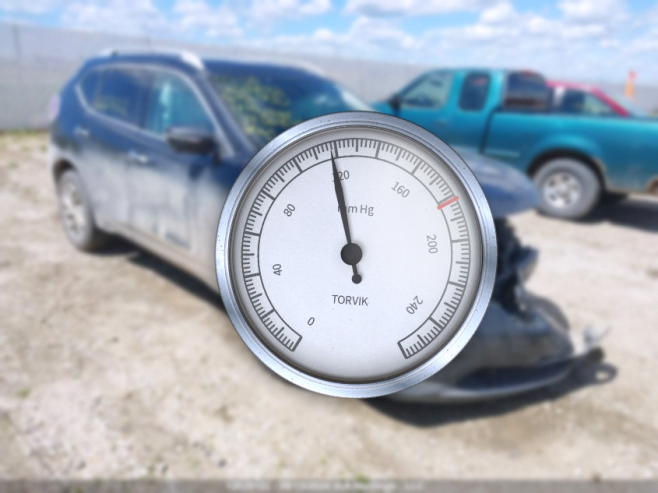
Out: 118
